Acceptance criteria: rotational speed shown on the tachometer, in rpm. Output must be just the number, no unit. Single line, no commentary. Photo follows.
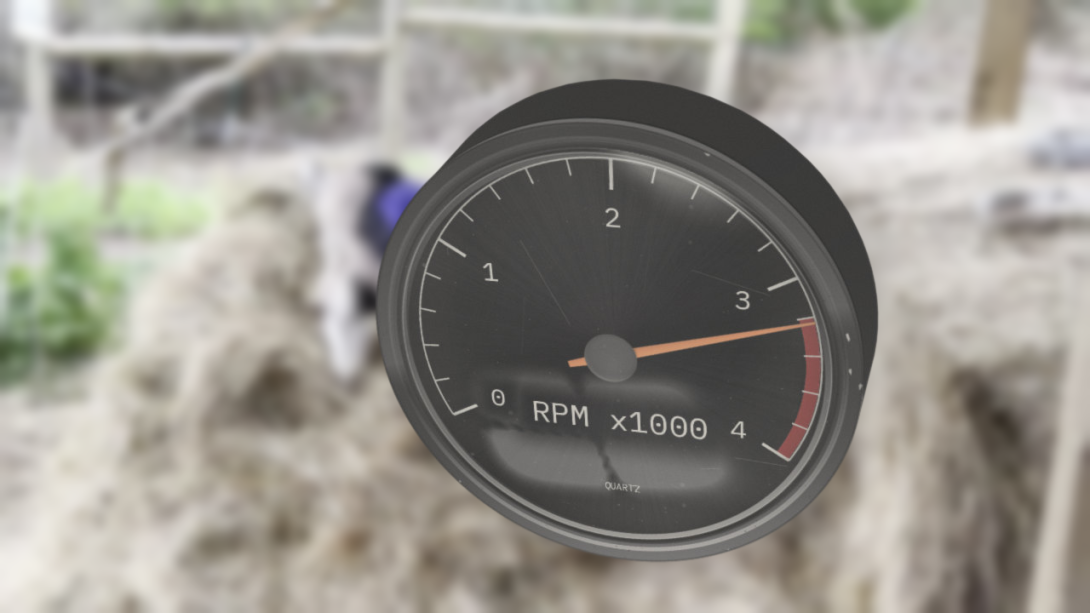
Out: 3200
